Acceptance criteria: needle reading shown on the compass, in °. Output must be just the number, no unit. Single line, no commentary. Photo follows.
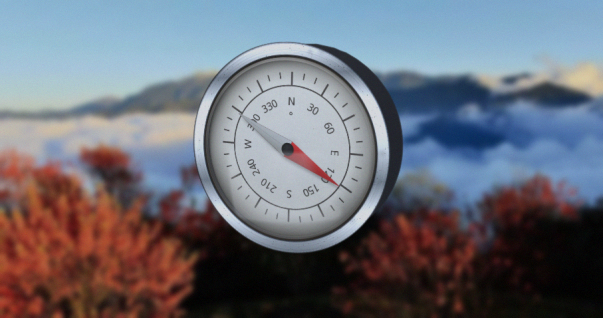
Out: 120
